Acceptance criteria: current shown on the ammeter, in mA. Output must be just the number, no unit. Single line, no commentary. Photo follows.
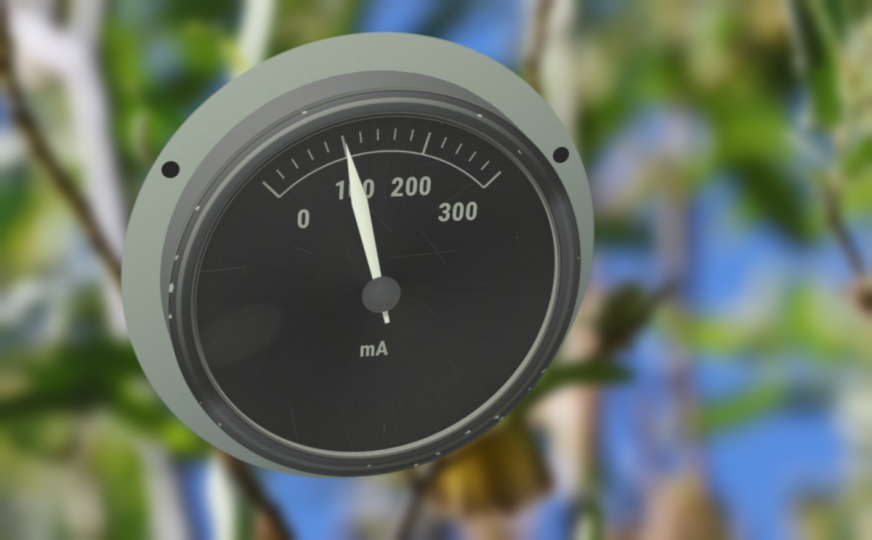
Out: 100
